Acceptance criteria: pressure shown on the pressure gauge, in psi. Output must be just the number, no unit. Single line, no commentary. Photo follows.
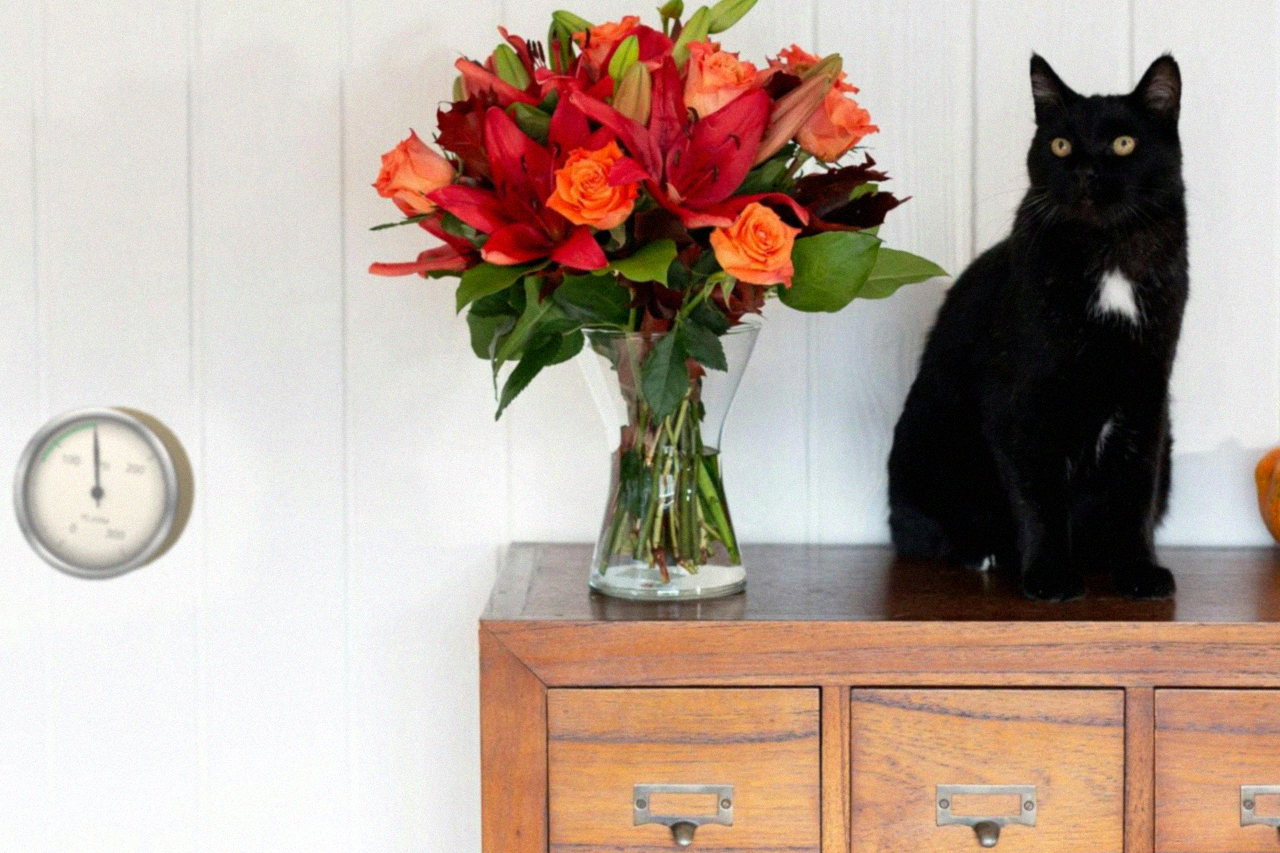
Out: 140
